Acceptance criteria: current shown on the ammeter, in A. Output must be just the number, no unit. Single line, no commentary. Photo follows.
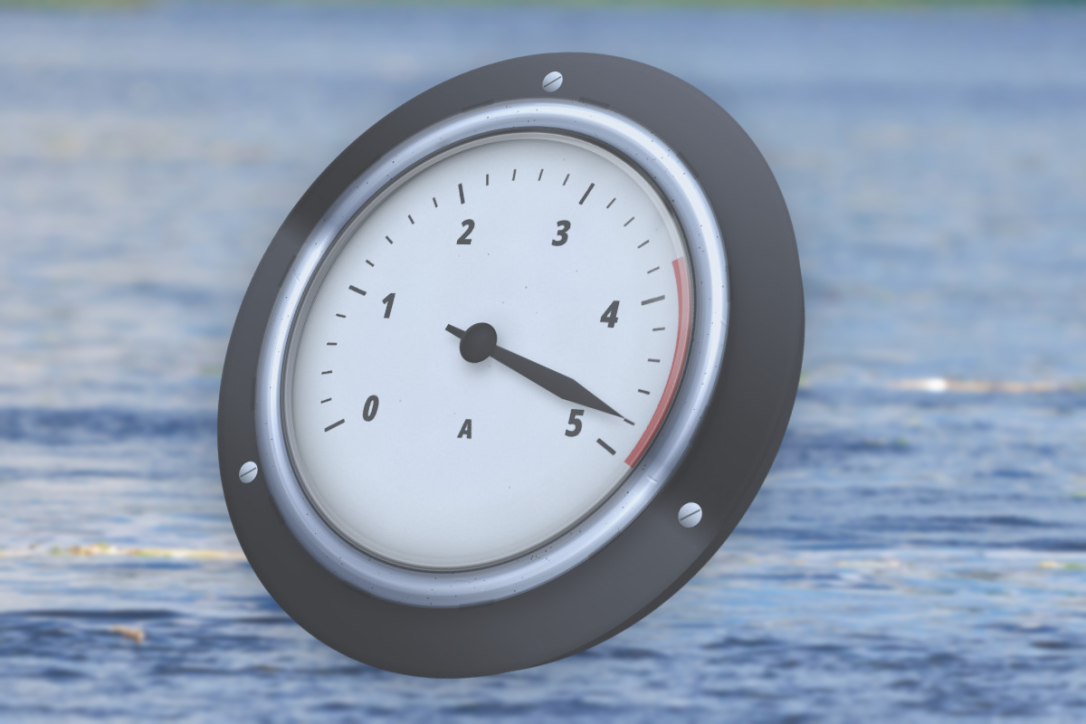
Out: 4.8
